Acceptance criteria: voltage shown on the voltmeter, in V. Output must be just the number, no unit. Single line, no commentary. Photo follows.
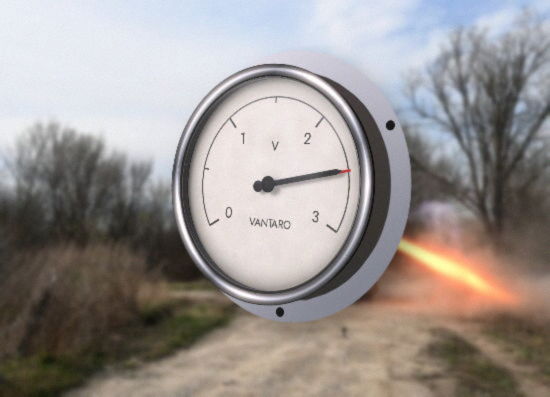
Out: 2.5
